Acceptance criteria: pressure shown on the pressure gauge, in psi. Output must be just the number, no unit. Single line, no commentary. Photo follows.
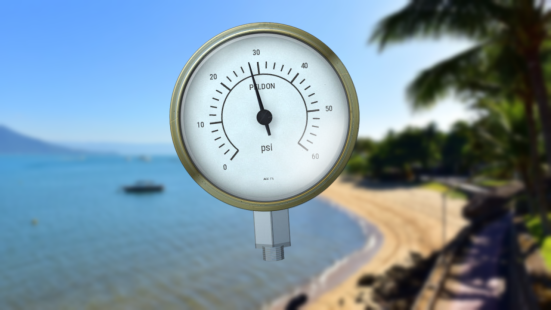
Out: 28
